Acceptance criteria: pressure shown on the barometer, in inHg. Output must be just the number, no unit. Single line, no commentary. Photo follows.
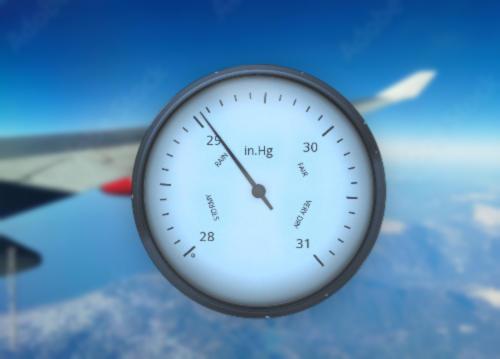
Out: 29.05
